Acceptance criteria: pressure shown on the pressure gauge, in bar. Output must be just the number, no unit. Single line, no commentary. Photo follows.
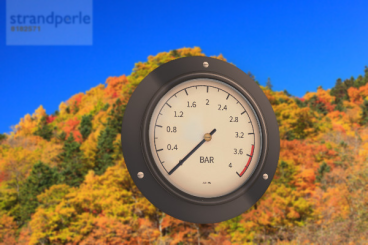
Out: 0
